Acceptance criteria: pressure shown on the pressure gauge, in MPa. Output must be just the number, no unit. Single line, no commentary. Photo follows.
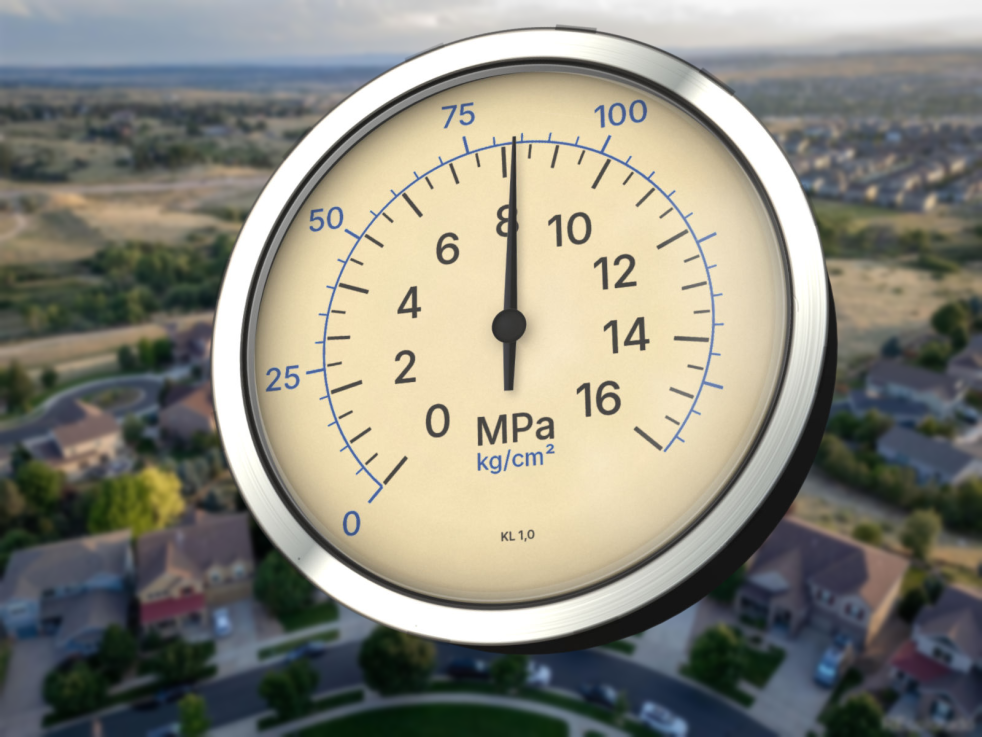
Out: 8.25
